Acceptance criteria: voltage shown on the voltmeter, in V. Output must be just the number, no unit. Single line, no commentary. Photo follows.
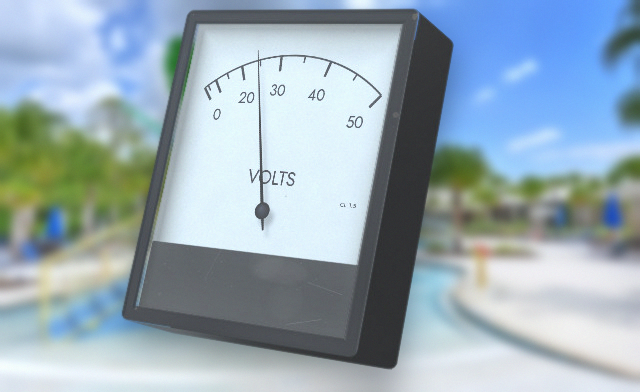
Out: 25
